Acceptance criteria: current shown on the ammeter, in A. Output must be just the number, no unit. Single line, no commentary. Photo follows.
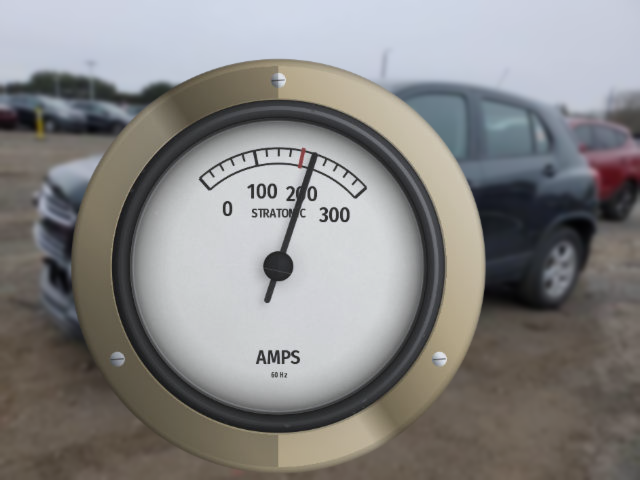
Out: 200
